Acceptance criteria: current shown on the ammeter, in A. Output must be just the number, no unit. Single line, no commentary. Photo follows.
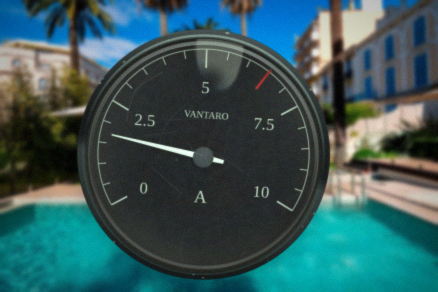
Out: 1.75
